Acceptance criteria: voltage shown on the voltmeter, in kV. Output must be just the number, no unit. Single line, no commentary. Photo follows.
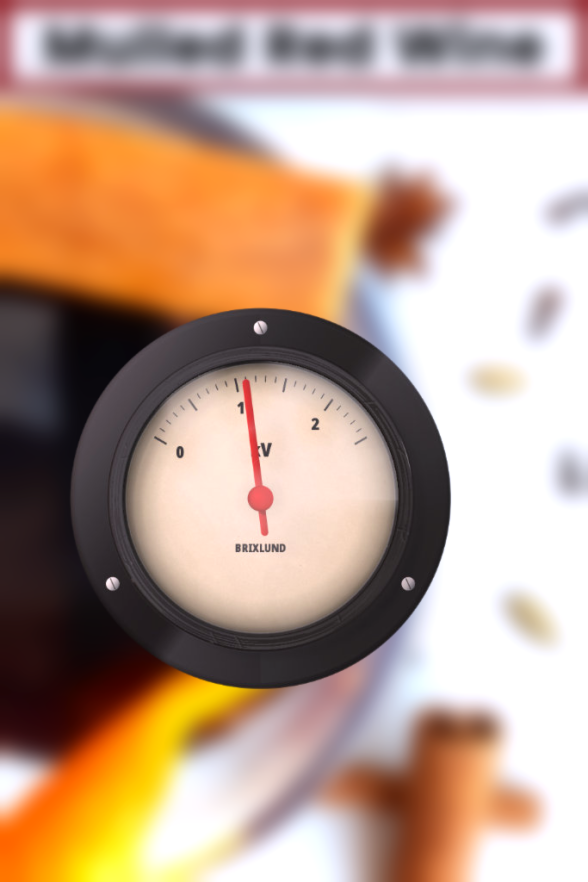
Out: 1.1
